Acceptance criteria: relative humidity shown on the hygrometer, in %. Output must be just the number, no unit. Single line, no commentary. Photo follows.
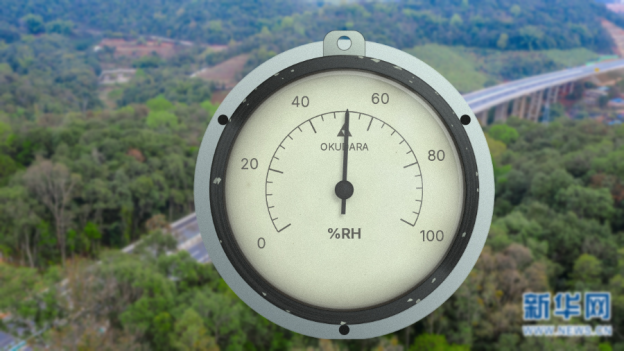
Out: 52
